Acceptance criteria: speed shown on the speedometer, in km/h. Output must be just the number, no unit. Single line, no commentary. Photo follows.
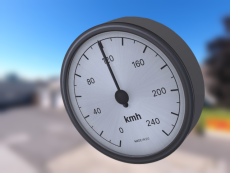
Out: 120
